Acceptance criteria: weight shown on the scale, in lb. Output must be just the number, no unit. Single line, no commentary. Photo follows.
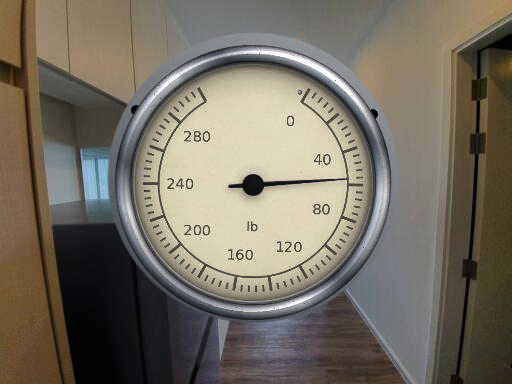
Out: 56
